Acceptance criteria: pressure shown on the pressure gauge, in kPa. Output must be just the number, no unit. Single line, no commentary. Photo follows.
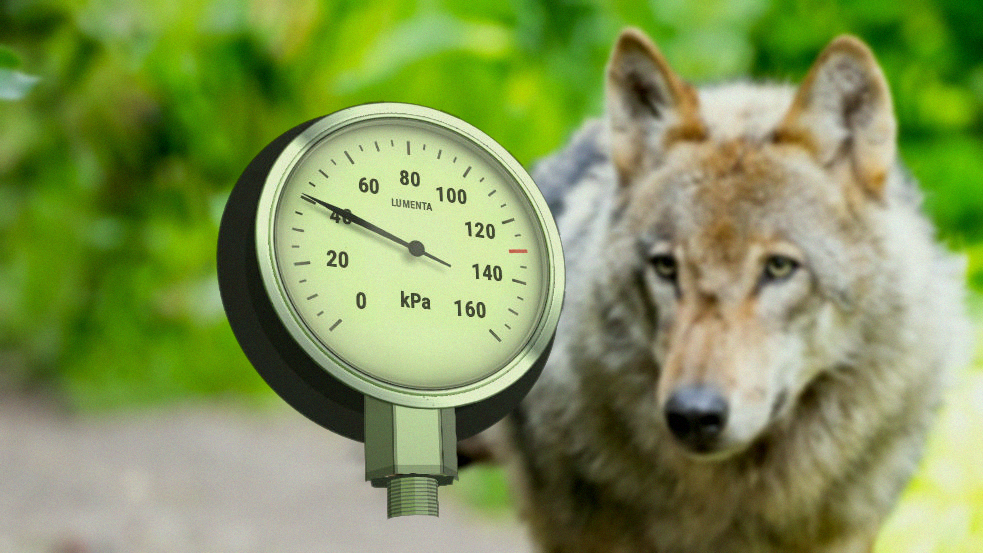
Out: 40
